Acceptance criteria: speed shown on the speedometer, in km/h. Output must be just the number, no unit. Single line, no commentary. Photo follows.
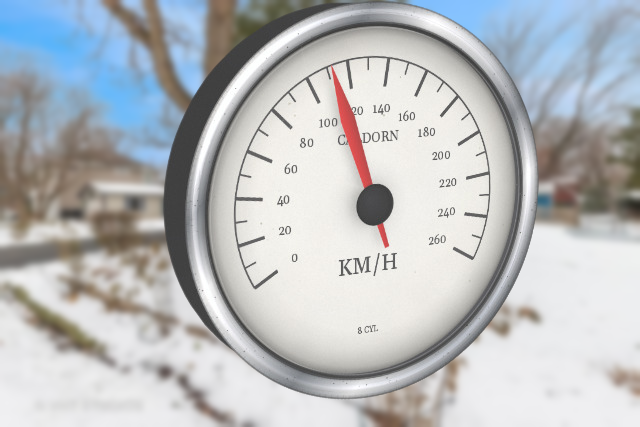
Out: 110
